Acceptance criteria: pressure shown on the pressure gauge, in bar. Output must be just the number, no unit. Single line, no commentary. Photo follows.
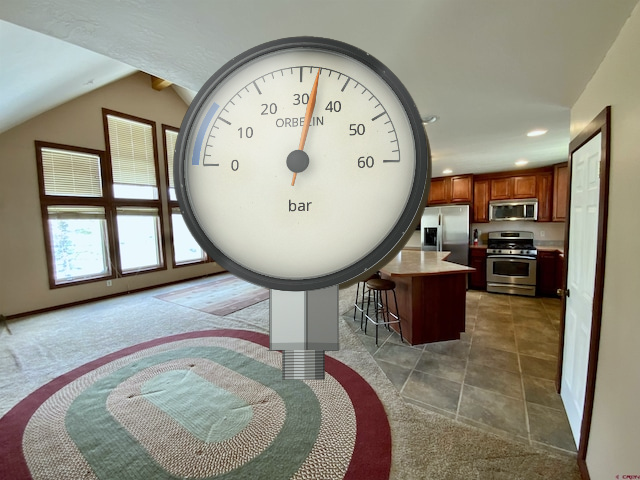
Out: 34
